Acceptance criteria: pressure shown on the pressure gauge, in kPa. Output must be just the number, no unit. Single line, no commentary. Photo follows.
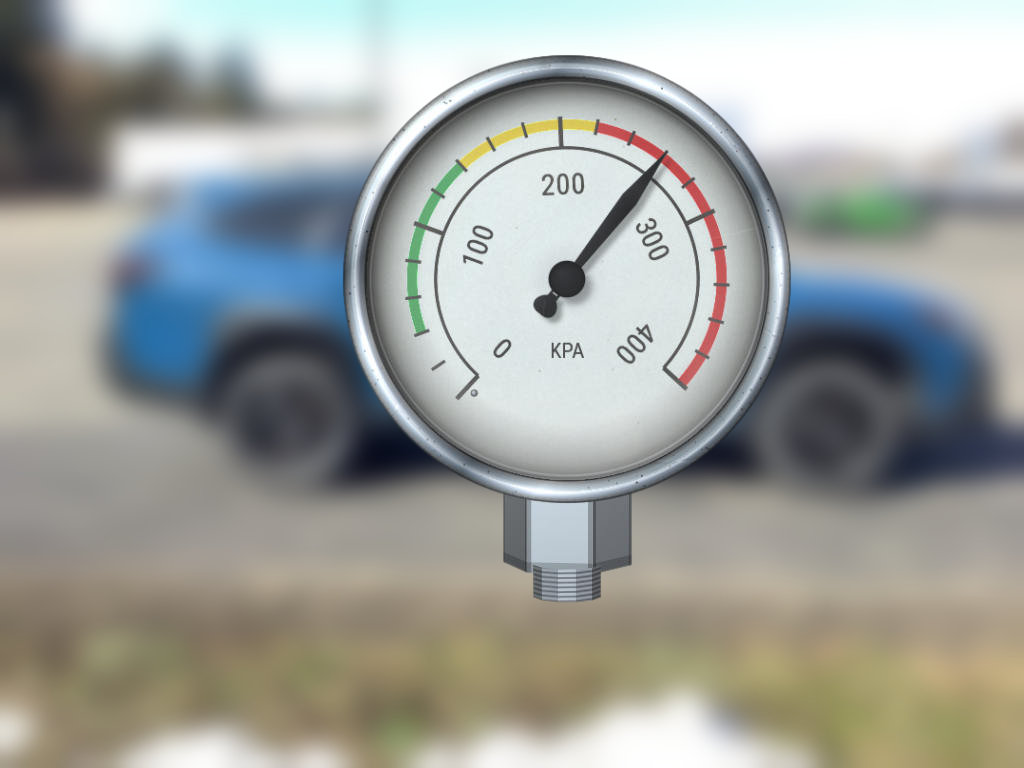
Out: 260
